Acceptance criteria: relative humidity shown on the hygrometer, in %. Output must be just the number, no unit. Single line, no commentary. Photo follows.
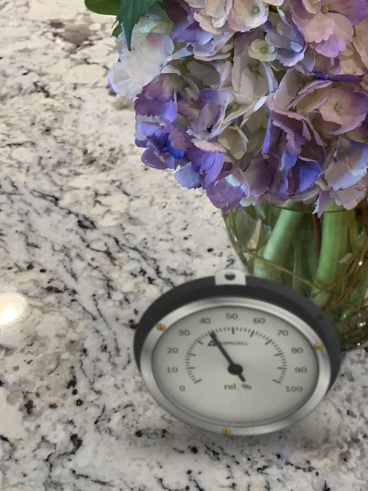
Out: 40
